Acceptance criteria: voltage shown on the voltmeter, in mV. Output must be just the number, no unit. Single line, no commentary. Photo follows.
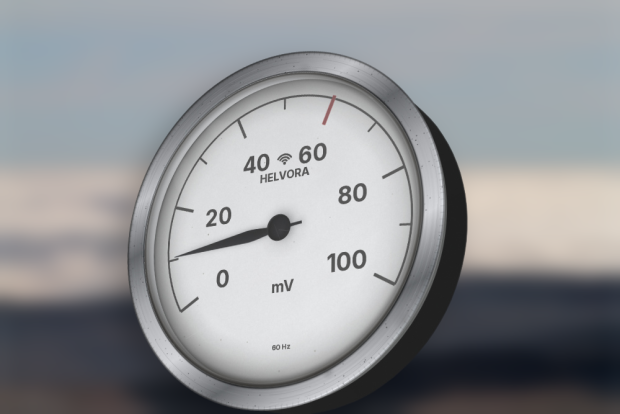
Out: 10
